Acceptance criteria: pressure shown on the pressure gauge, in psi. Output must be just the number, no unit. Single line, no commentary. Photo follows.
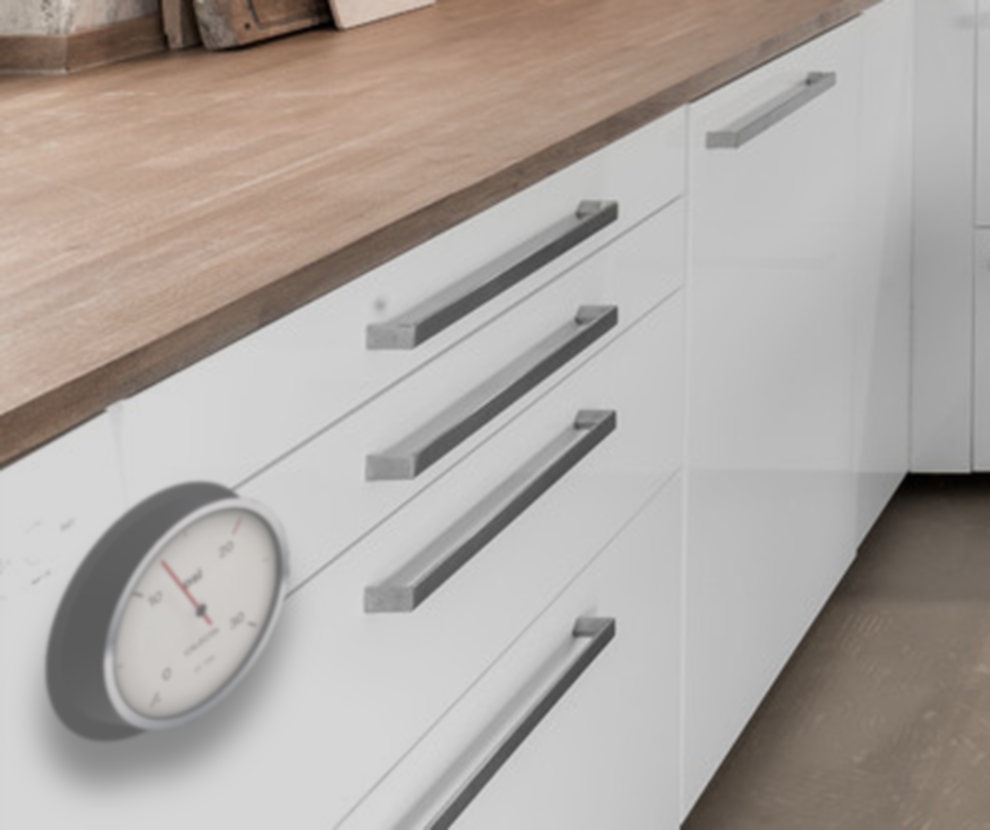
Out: 12.5
